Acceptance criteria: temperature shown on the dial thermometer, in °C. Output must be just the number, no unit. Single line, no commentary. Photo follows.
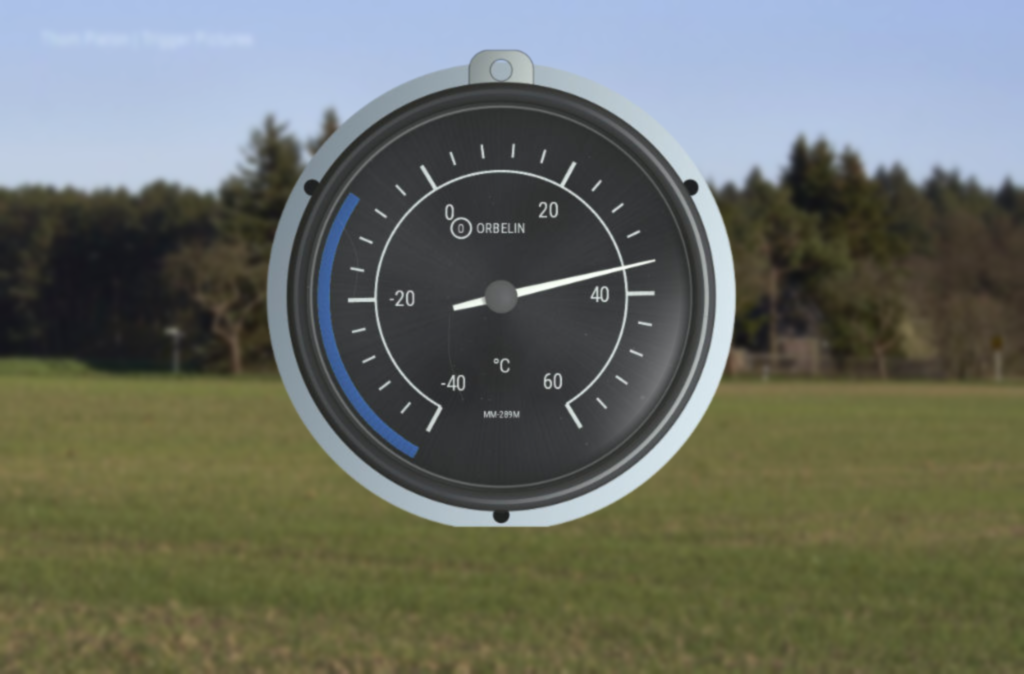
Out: 36
